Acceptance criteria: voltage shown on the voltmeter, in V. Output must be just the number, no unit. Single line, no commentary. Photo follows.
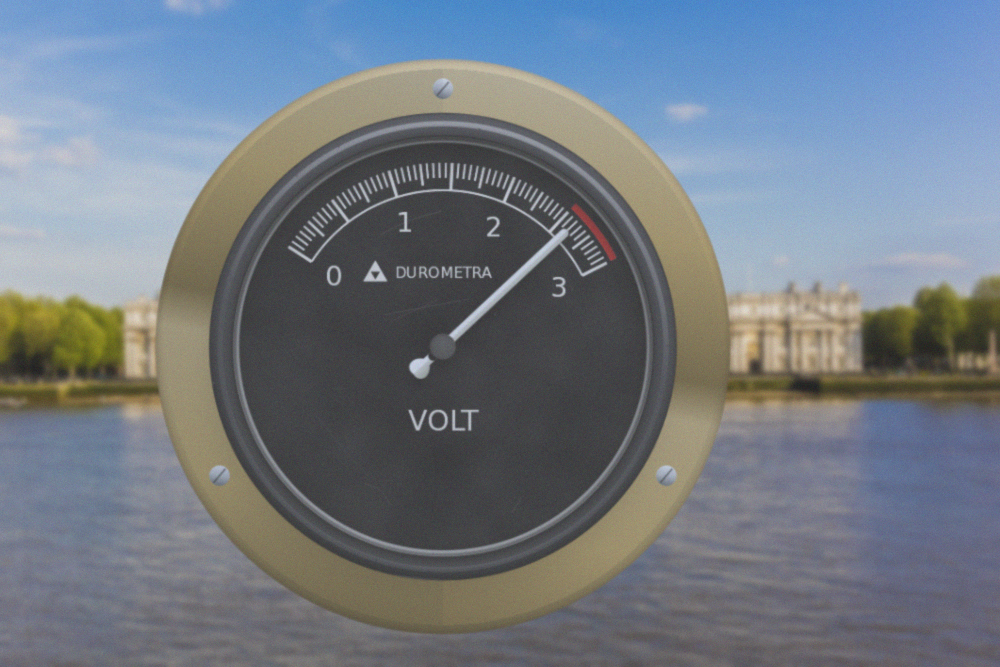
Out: 2.6
